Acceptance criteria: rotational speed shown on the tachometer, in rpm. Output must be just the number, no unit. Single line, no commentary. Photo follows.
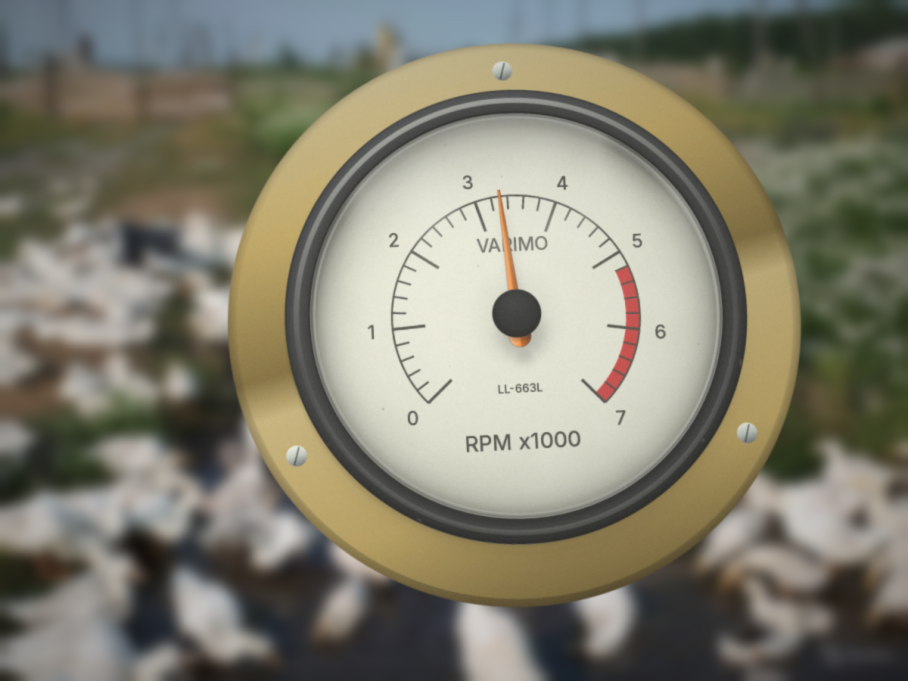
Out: 3300
